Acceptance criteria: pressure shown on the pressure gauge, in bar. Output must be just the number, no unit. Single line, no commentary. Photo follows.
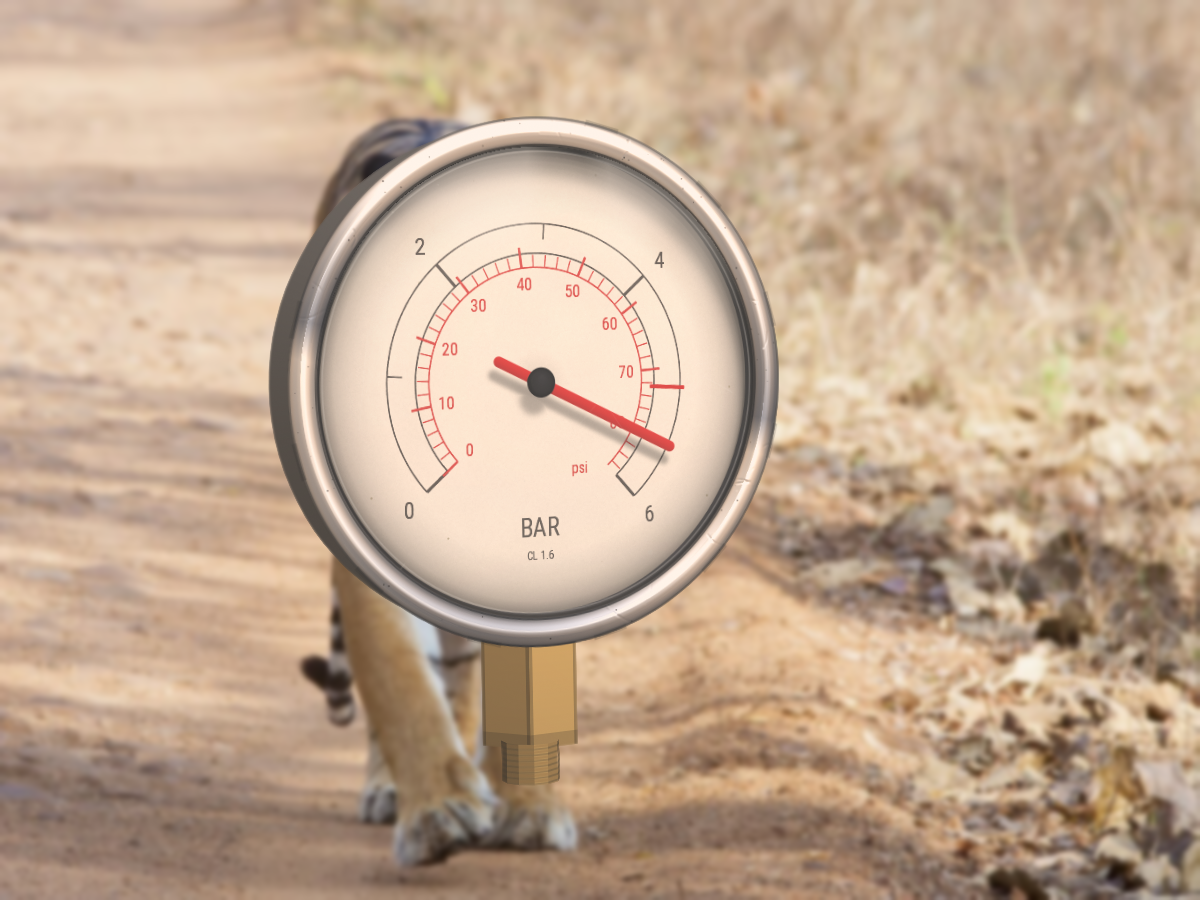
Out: 5.5
